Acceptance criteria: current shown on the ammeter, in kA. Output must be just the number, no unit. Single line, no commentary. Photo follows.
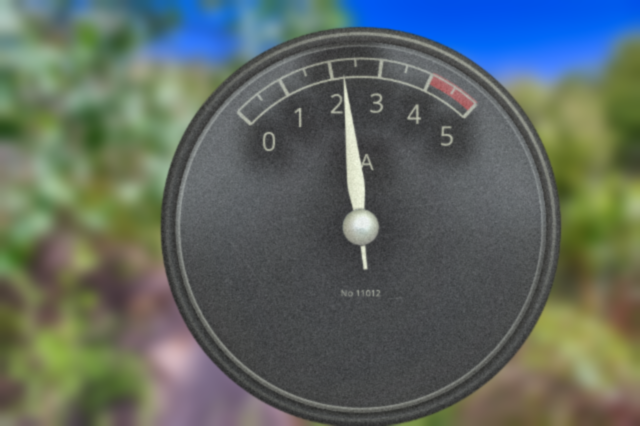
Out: 2.25
